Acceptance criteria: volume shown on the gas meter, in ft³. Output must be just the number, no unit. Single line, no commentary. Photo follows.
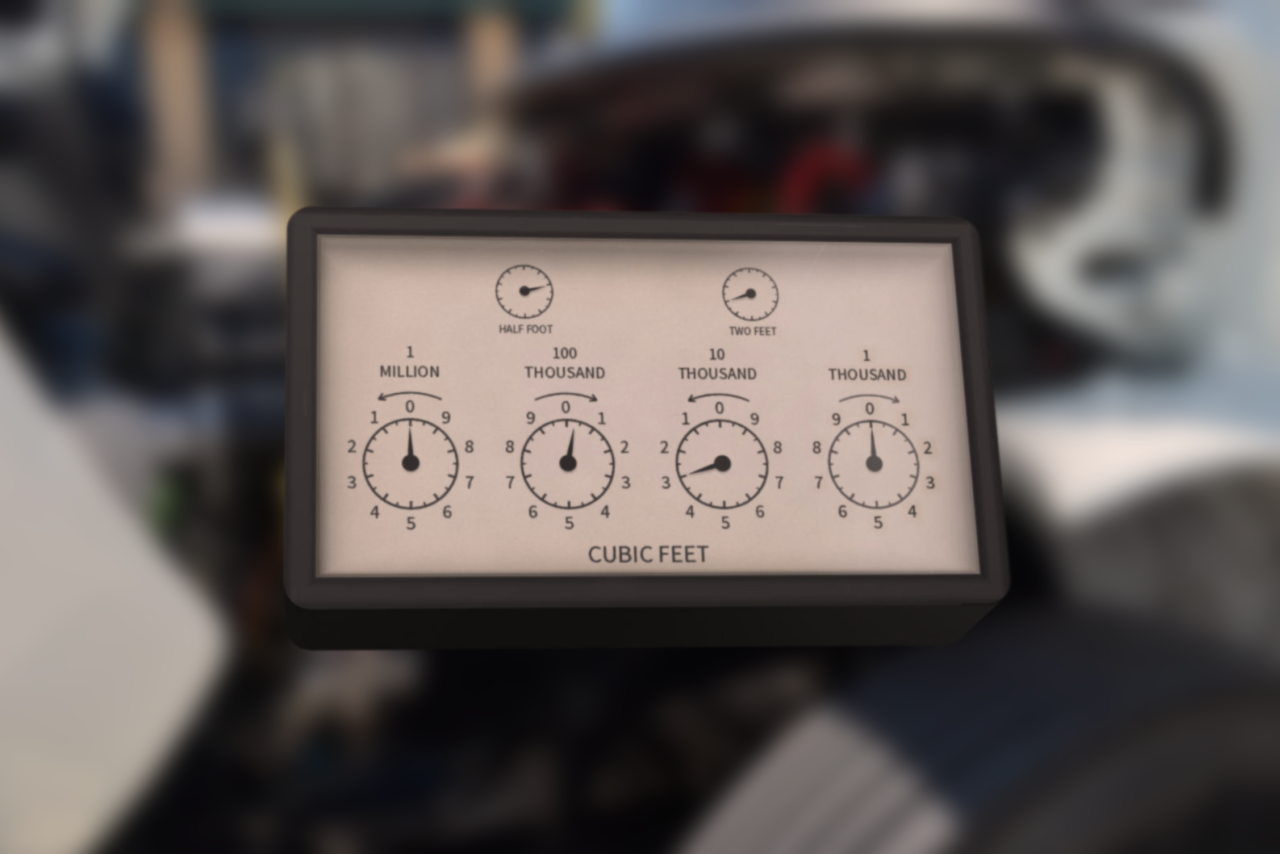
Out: 3000
